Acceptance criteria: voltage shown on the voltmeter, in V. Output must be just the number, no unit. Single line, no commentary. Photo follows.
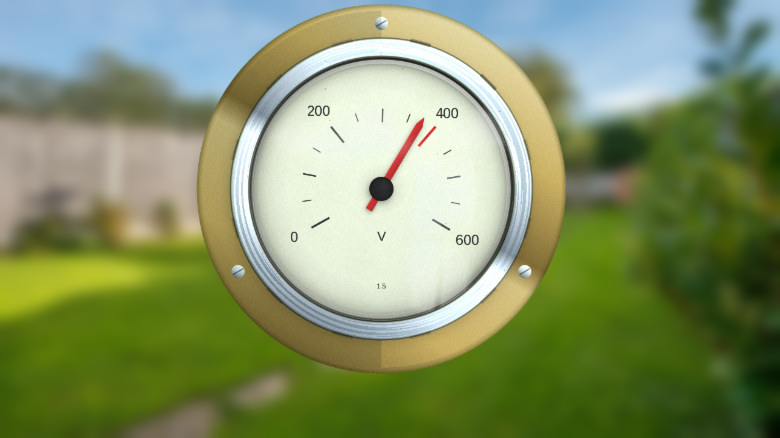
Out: 375
